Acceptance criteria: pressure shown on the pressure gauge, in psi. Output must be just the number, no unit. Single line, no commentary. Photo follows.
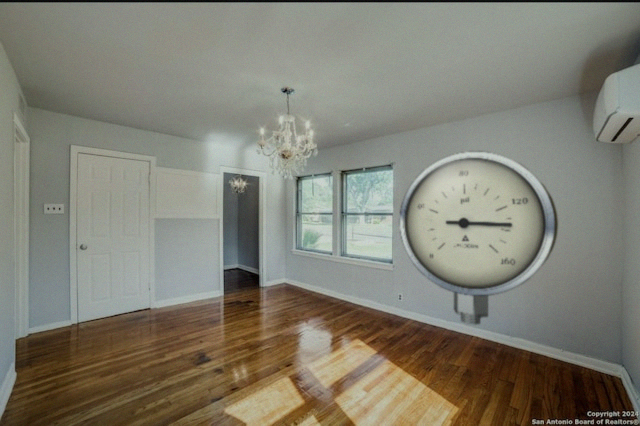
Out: 135
